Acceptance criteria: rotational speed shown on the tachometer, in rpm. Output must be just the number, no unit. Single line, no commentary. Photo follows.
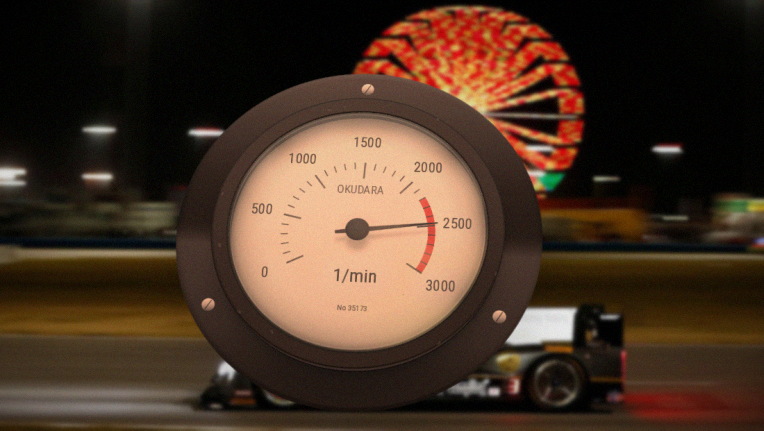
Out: 2500
